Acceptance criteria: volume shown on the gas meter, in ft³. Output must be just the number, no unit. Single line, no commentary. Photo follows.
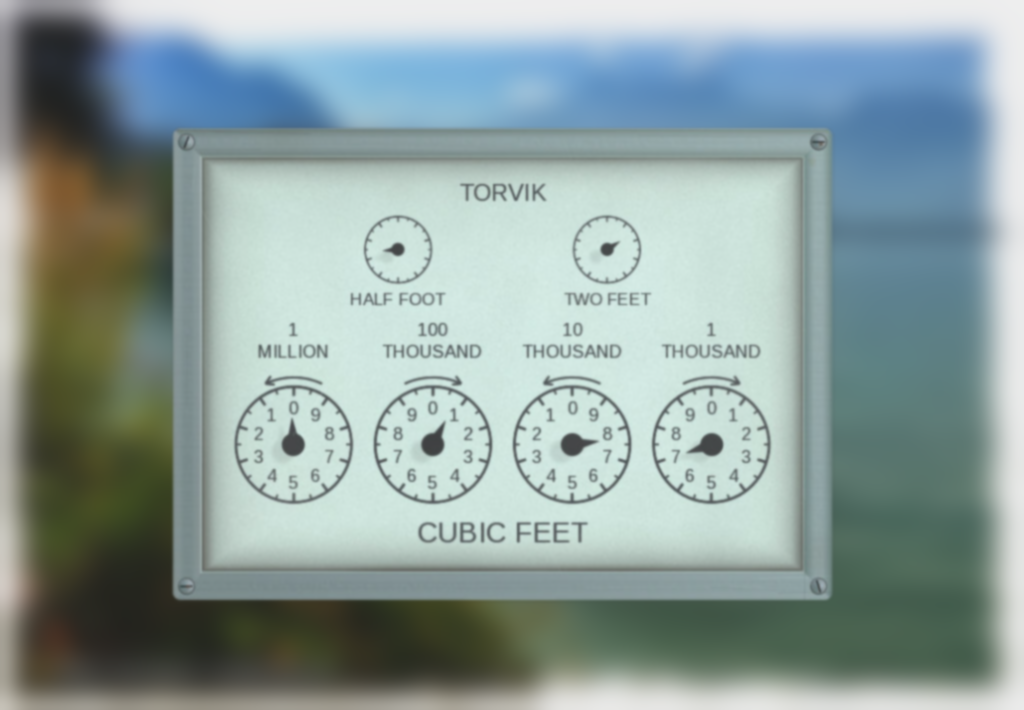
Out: 7700
